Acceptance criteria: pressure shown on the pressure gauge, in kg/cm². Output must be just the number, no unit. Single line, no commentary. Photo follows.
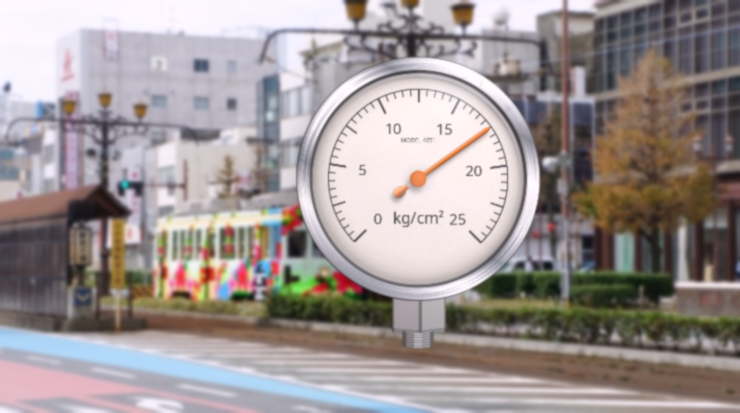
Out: 17.5
